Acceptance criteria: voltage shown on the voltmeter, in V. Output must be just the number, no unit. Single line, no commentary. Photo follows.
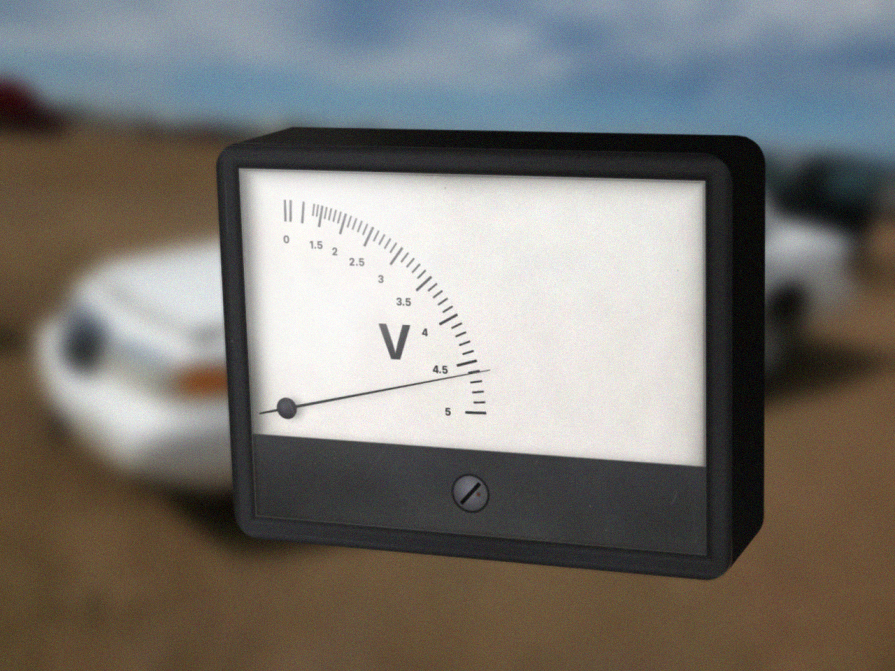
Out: 4.6
